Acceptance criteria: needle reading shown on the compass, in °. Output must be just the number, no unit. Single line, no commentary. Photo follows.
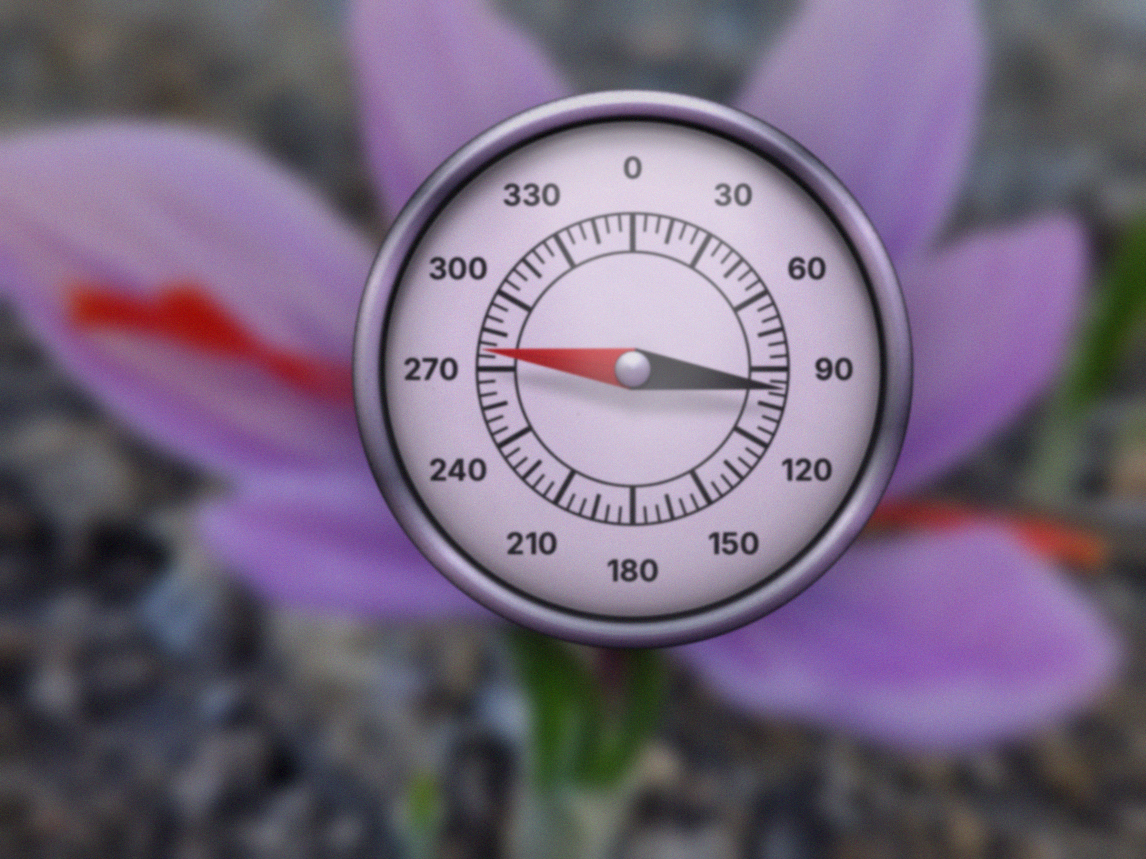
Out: 277.5
